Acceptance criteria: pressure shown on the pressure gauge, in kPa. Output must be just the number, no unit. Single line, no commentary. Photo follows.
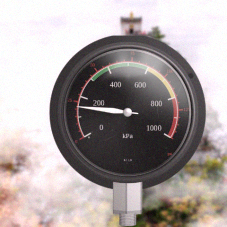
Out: 150
